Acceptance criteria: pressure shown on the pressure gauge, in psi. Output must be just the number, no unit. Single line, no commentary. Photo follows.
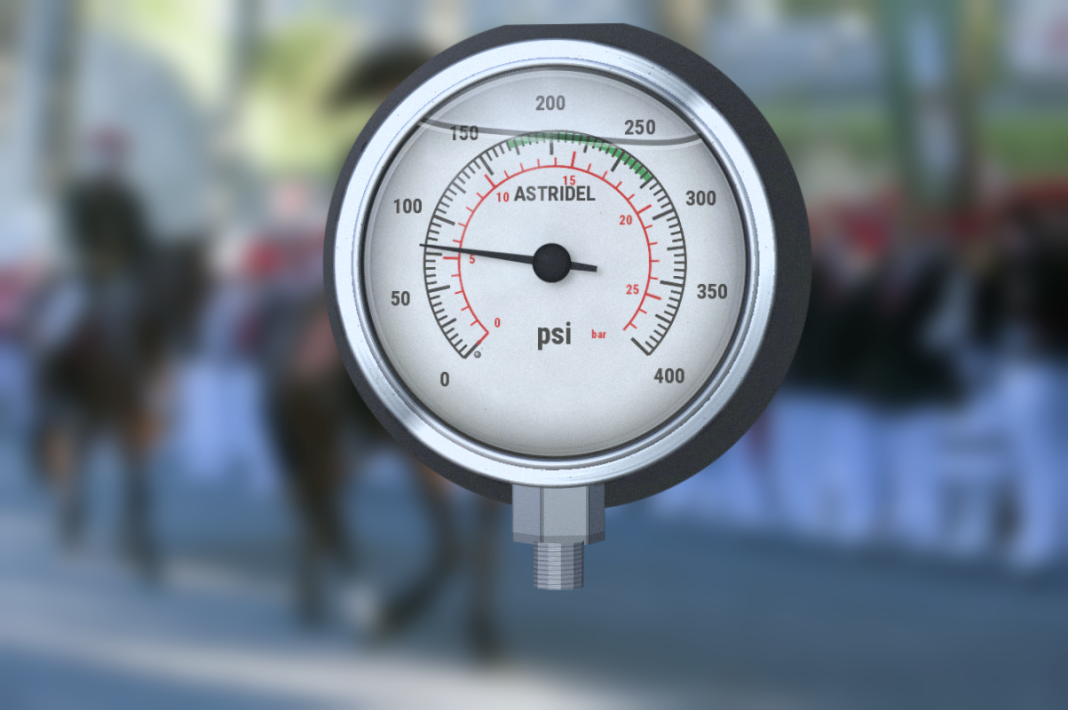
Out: 80
